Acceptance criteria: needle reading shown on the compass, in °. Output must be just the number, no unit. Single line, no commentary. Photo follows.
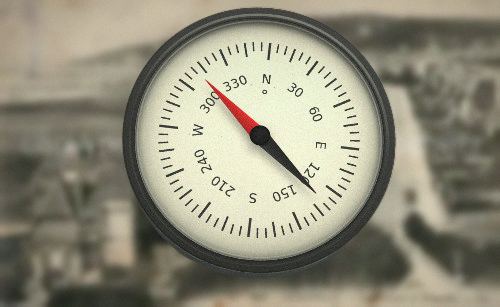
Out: 310
